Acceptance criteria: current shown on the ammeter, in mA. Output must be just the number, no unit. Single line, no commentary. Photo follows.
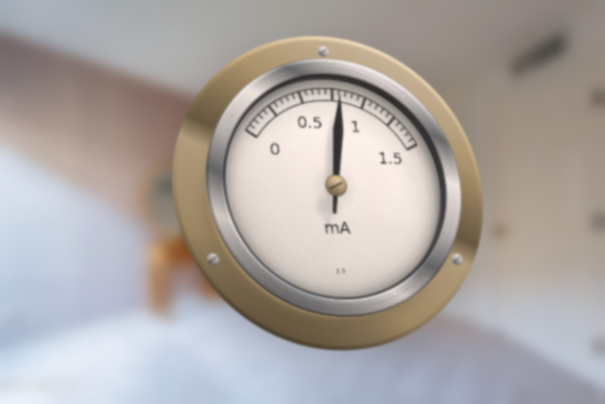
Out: 0.8
